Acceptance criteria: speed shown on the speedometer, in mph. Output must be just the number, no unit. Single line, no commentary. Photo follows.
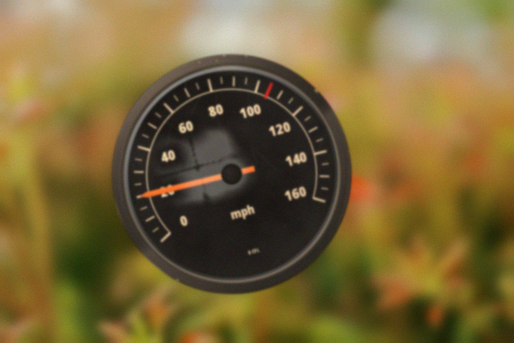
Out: 20
